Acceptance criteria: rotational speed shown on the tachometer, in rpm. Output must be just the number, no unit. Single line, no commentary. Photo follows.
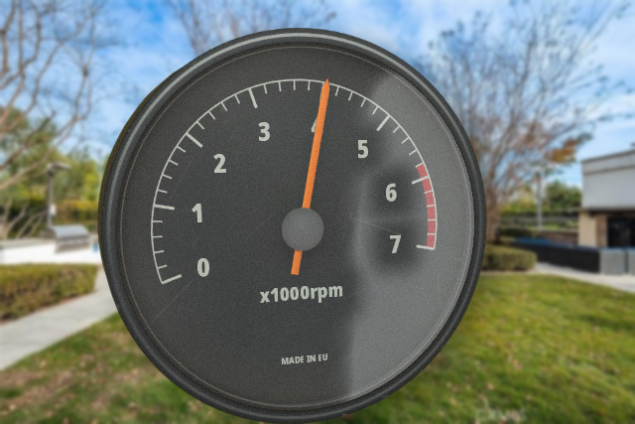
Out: 4000
